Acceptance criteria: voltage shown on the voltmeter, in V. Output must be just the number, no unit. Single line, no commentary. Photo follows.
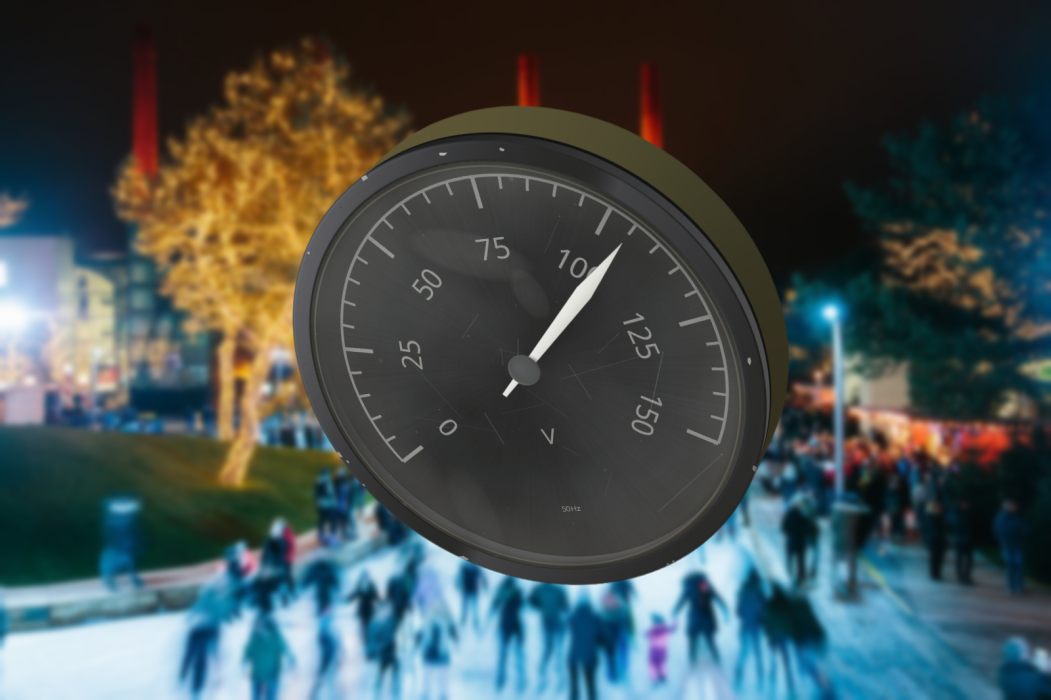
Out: 105
